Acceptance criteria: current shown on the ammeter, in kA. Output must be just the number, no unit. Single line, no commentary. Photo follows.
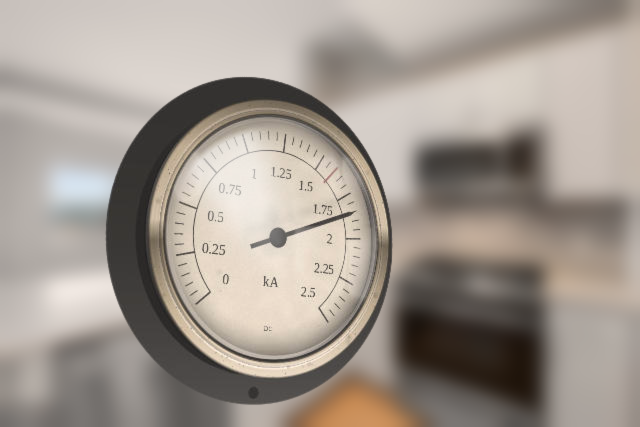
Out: 1.85
